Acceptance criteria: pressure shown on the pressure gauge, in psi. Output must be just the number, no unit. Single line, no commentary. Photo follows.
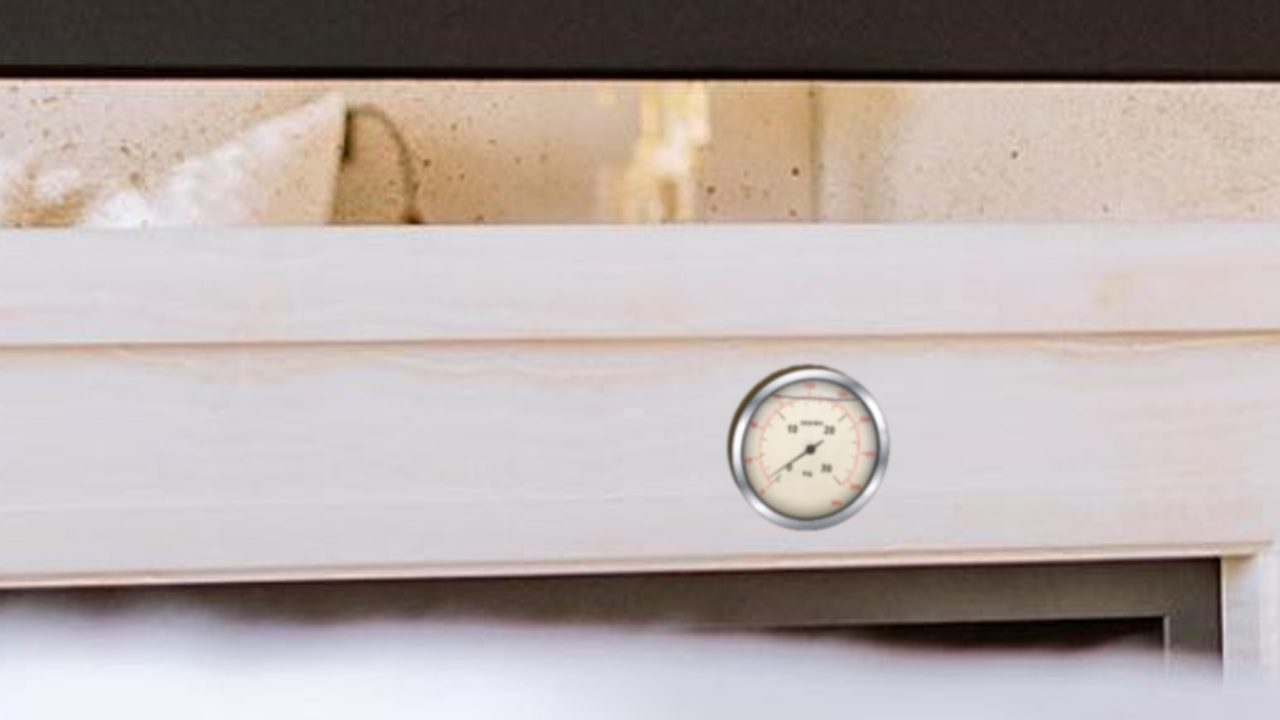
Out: 1
